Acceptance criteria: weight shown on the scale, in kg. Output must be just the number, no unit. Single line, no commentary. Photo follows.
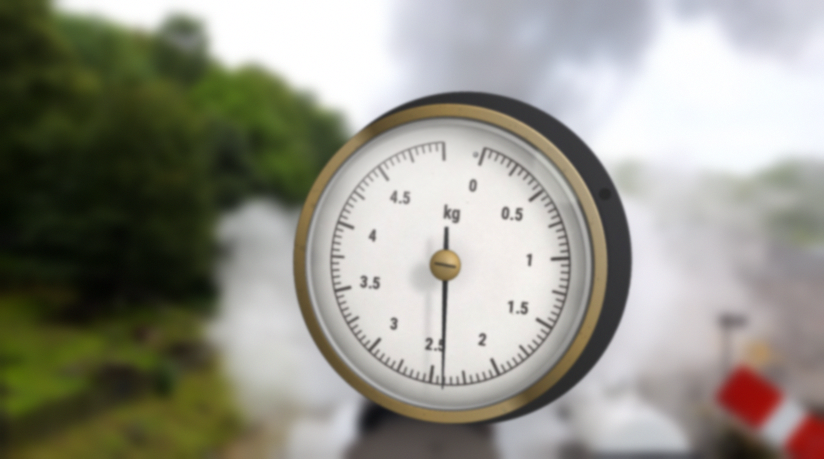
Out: 2.4
